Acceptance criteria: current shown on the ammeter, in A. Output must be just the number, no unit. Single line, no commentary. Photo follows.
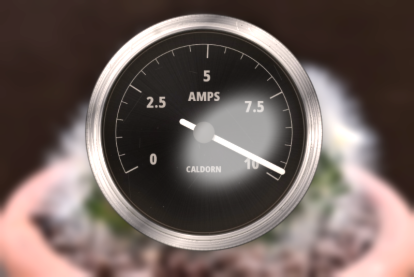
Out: 9.75
